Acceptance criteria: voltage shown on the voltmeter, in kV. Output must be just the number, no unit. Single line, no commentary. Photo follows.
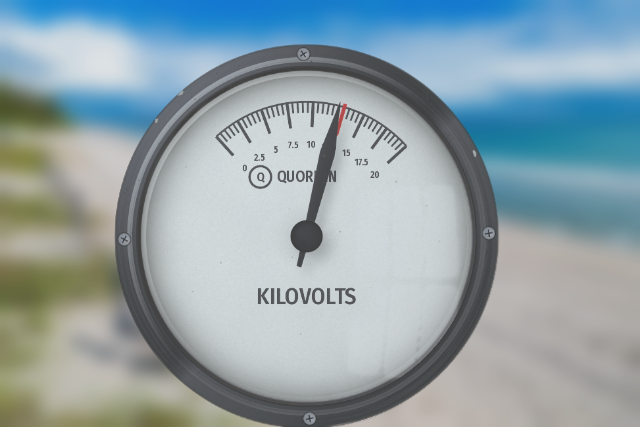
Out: 12.5
